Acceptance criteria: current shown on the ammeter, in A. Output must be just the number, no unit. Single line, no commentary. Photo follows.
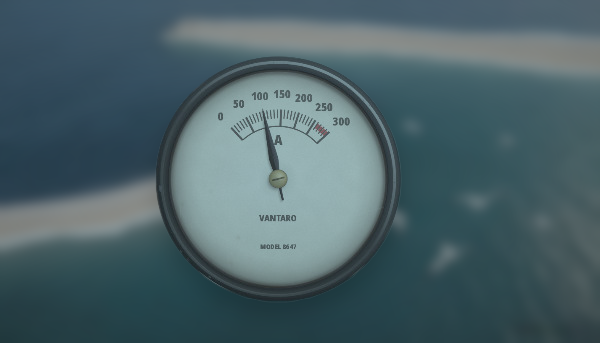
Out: 100
